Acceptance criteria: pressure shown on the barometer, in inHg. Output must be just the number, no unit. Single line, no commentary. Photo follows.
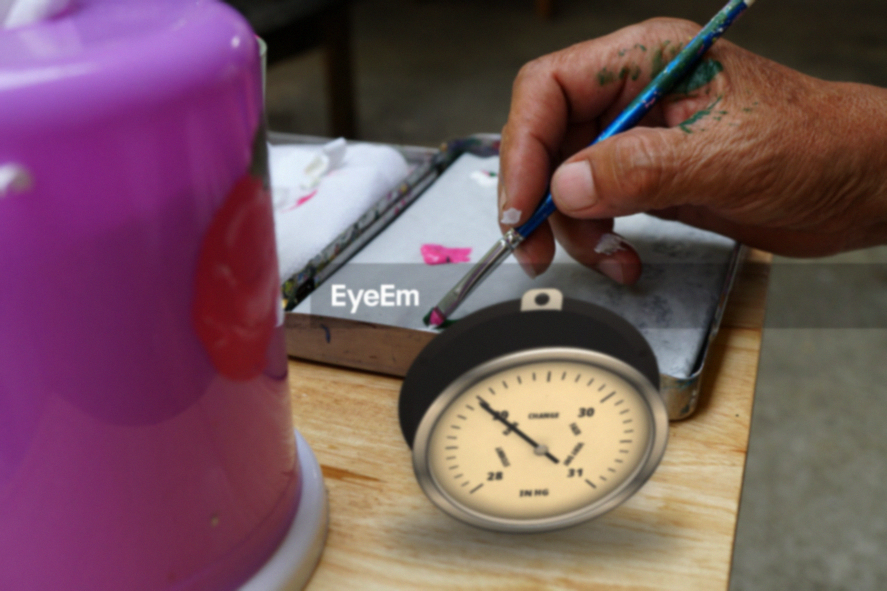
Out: 29
